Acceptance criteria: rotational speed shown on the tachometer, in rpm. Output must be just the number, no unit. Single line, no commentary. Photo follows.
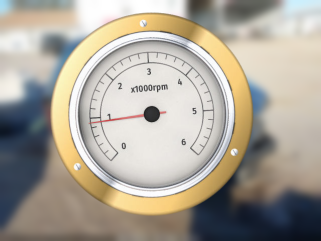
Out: 900
